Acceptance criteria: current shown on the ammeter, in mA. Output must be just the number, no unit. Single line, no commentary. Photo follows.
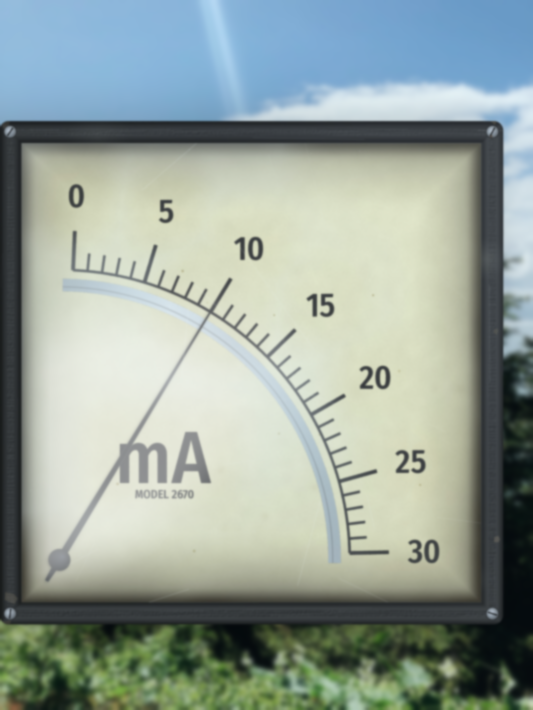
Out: 10
